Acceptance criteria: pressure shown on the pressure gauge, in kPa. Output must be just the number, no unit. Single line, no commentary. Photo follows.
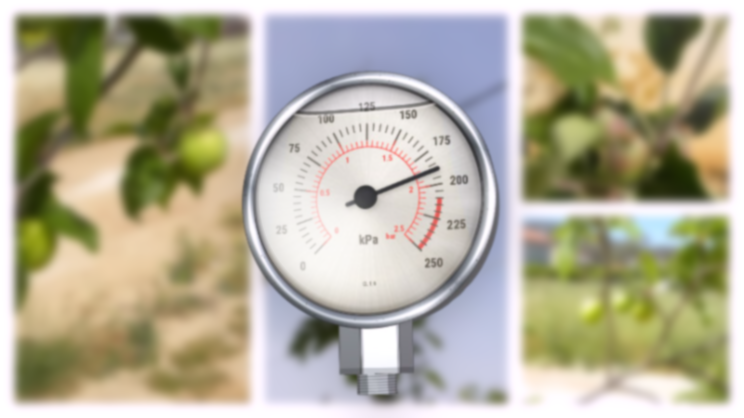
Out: 190
